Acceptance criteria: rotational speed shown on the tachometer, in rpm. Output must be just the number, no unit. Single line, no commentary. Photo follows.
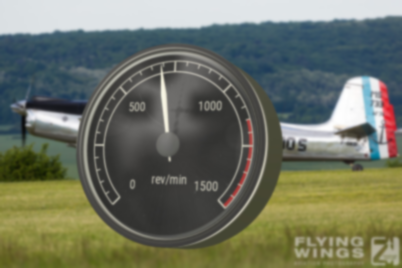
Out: 700
